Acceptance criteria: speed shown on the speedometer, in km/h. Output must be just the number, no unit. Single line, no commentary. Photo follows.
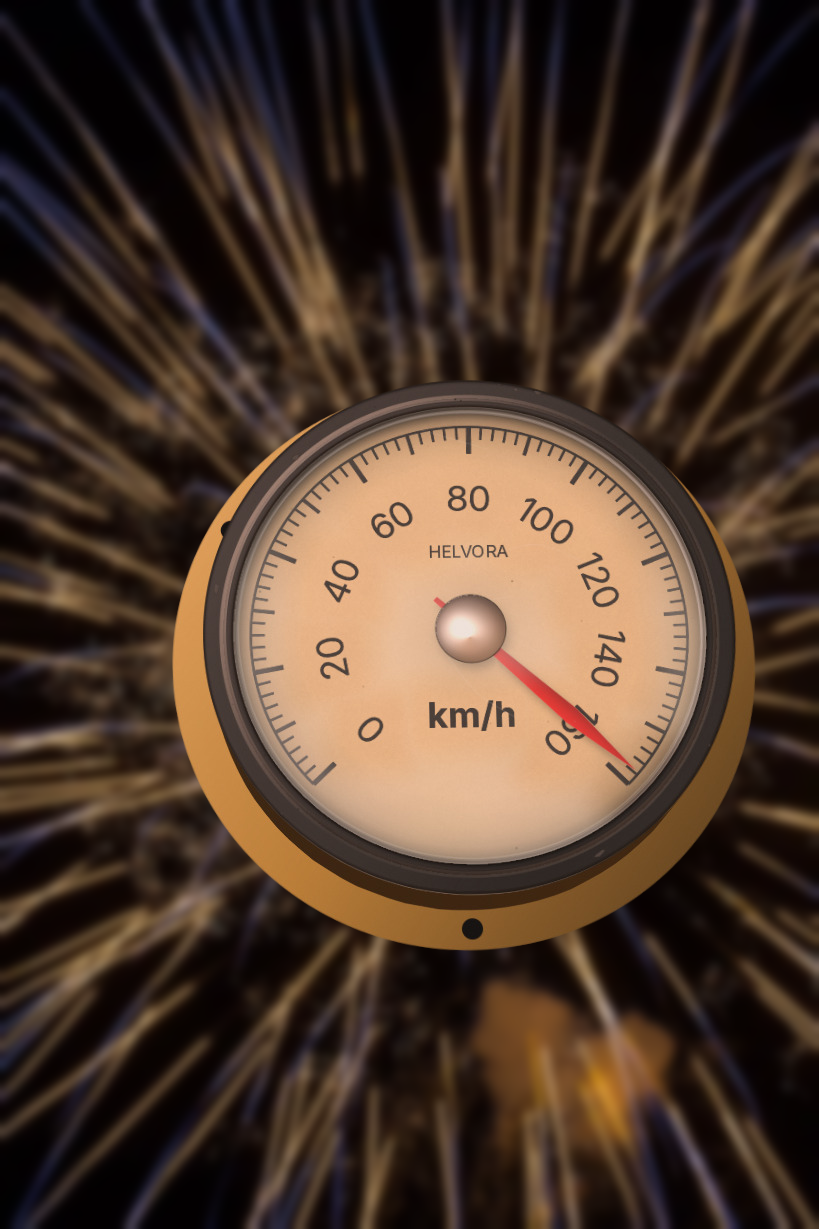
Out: 158
